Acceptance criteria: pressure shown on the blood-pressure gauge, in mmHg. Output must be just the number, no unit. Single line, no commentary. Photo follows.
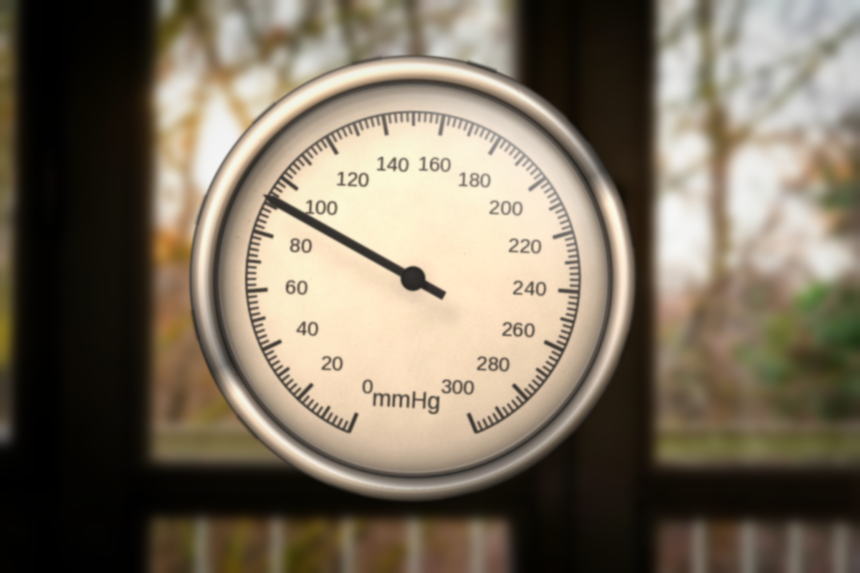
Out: 92
